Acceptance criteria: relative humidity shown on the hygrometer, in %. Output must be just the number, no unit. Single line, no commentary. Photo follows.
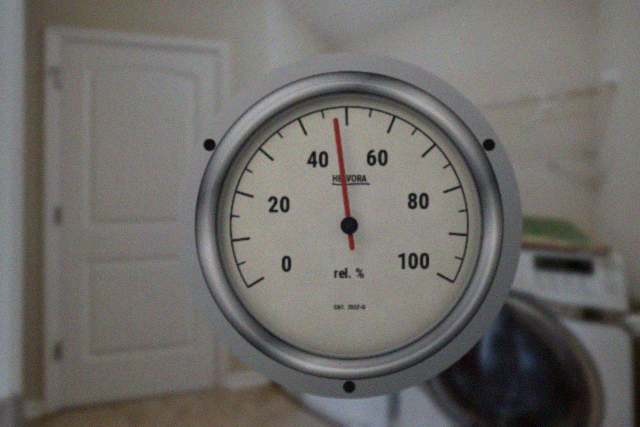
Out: 47.5
